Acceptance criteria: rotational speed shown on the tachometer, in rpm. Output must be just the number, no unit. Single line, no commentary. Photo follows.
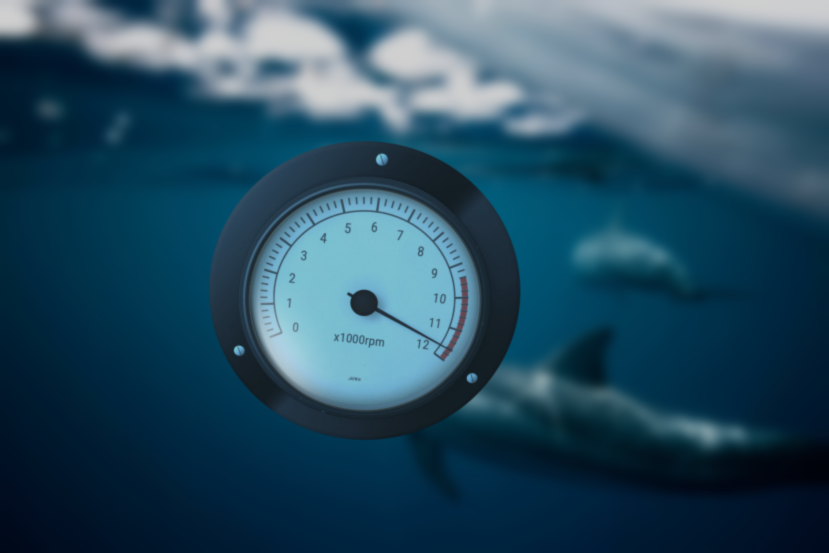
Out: 11600
